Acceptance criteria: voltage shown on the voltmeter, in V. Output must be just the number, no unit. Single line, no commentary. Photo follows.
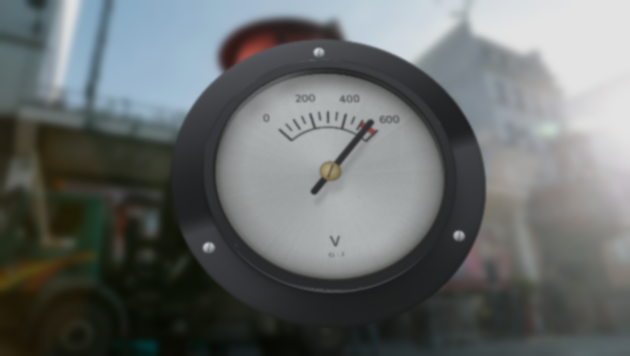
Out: 550
